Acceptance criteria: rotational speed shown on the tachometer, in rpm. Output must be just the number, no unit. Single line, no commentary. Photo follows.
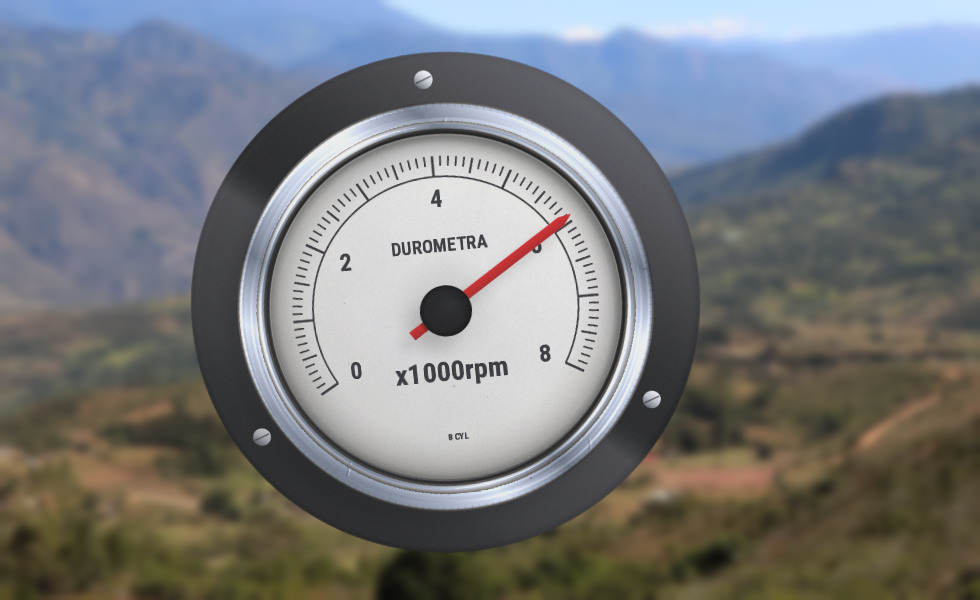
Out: 5900
